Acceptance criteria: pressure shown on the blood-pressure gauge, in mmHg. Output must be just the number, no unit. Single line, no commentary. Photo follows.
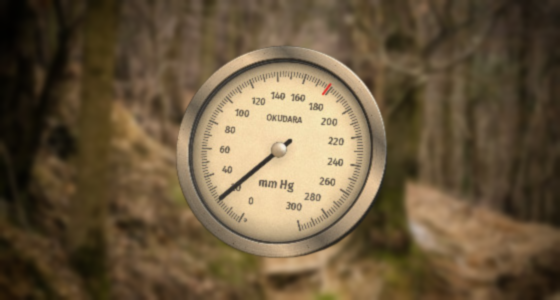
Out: 20
